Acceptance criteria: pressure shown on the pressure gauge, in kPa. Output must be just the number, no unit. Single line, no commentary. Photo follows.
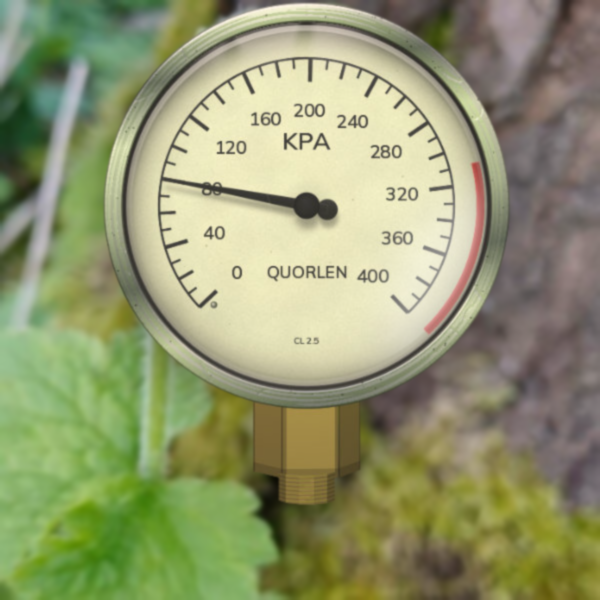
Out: 80
